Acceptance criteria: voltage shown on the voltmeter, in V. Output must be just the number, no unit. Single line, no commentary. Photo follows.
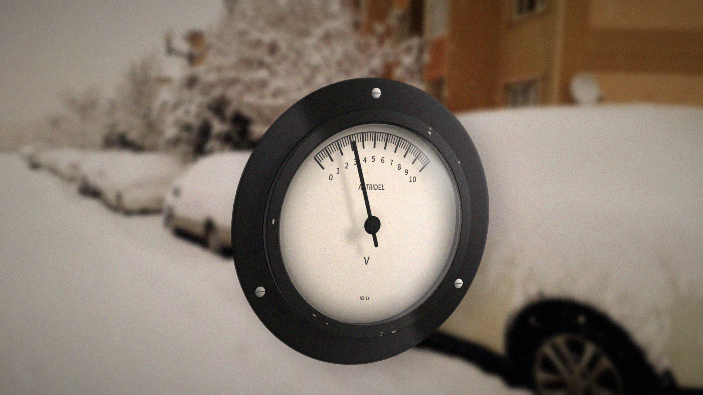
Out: 3
